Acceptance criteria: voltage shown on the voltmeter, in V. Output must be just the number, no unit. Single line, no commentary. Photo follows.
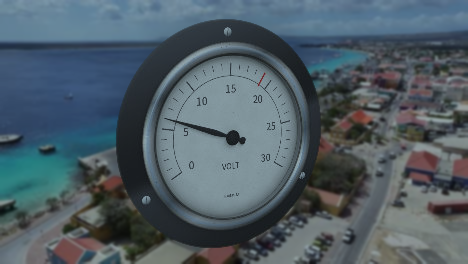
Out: 6
